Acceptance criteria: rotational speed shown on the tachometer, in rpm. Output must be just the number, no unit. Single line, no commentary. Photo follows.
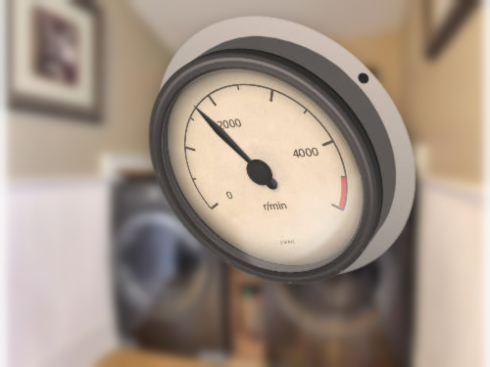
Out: 1750
